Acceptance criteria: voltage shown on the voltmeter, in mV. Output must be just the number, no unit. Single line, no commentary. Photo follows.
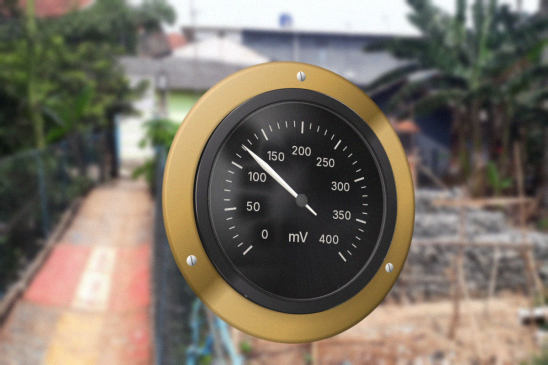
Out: 120
